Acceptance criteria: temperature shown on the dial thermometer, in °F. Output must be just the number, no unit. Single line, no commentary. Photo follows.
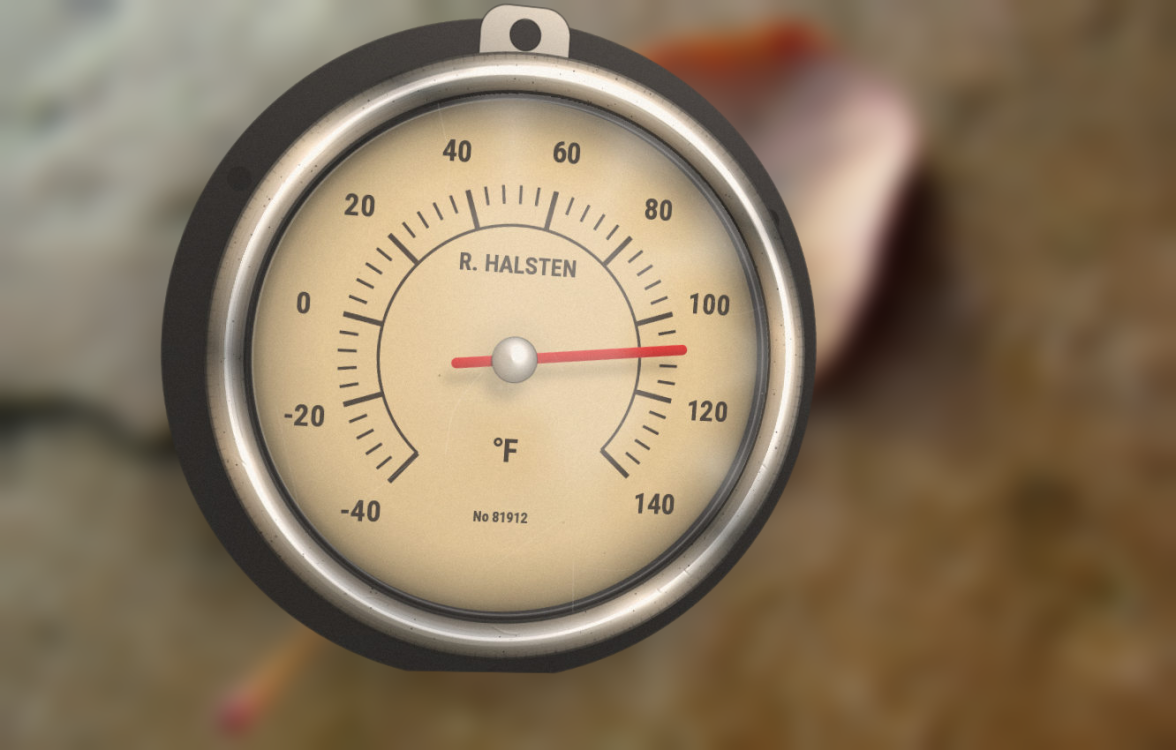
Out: 108
